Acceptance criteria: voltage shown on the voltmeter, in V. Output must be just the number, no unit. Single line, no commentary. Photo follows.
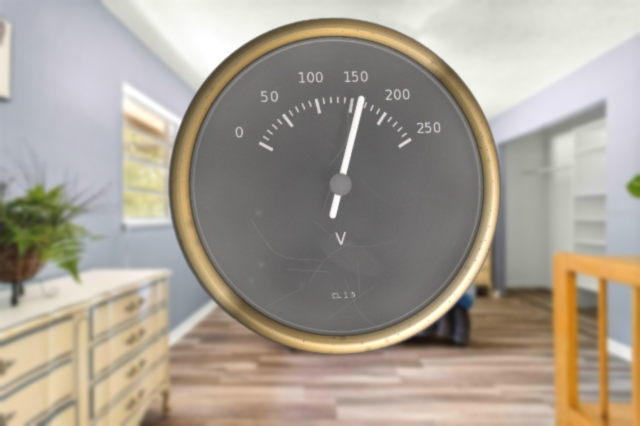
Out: 160
